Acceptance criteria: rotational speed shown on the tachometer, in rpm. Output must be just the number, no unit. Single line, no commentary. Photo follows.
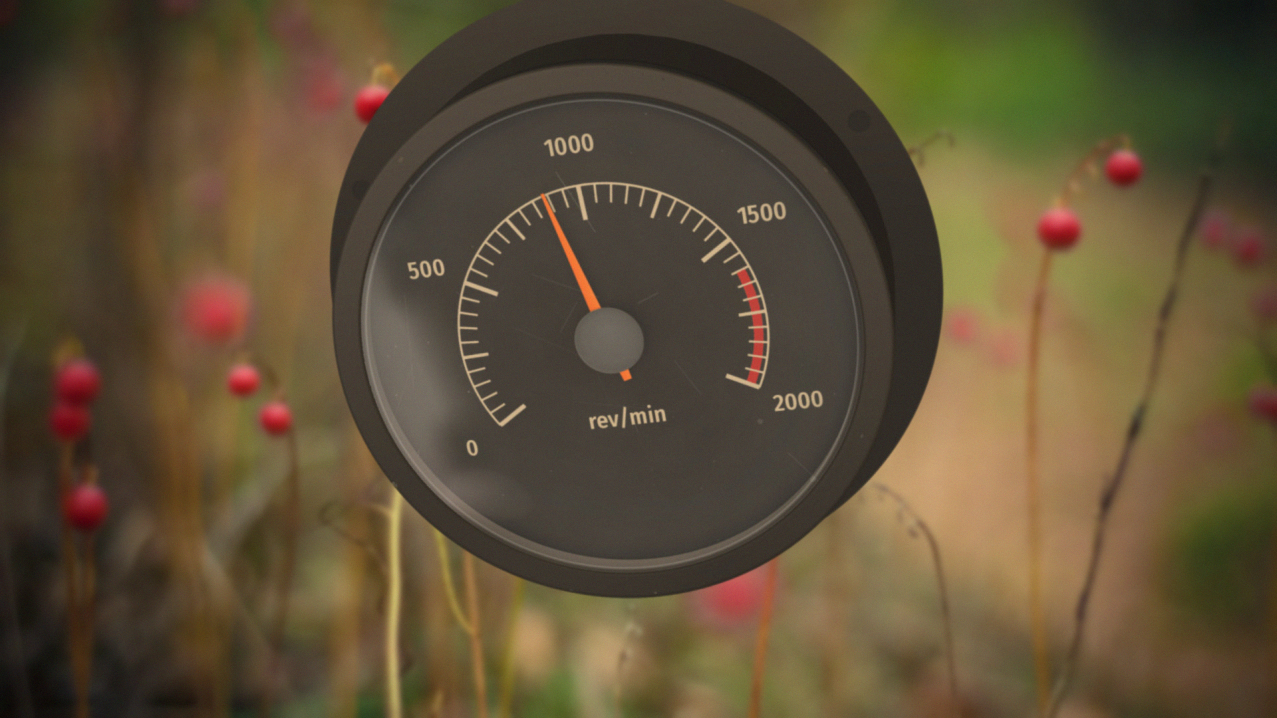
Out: 900
